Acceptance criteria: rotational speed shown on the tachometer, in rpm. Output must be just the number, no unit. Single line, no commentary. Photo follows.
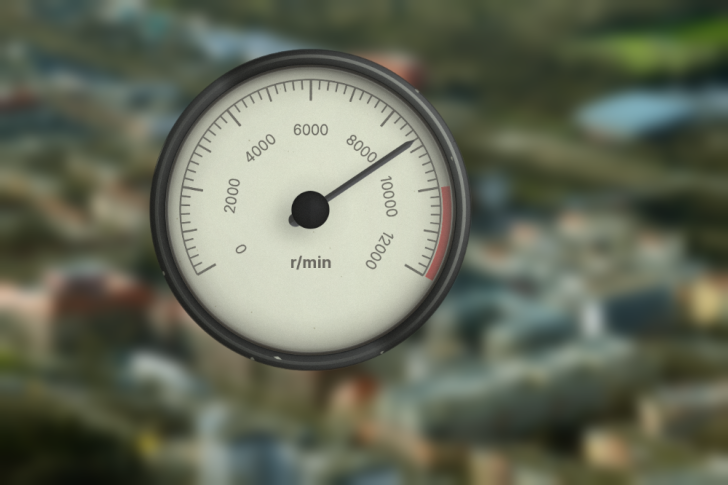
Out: 8800
